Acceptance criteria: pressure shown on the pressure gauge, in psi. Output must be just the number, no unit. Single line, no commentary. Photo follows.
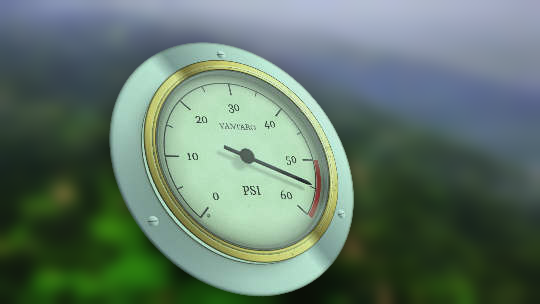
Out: 55
